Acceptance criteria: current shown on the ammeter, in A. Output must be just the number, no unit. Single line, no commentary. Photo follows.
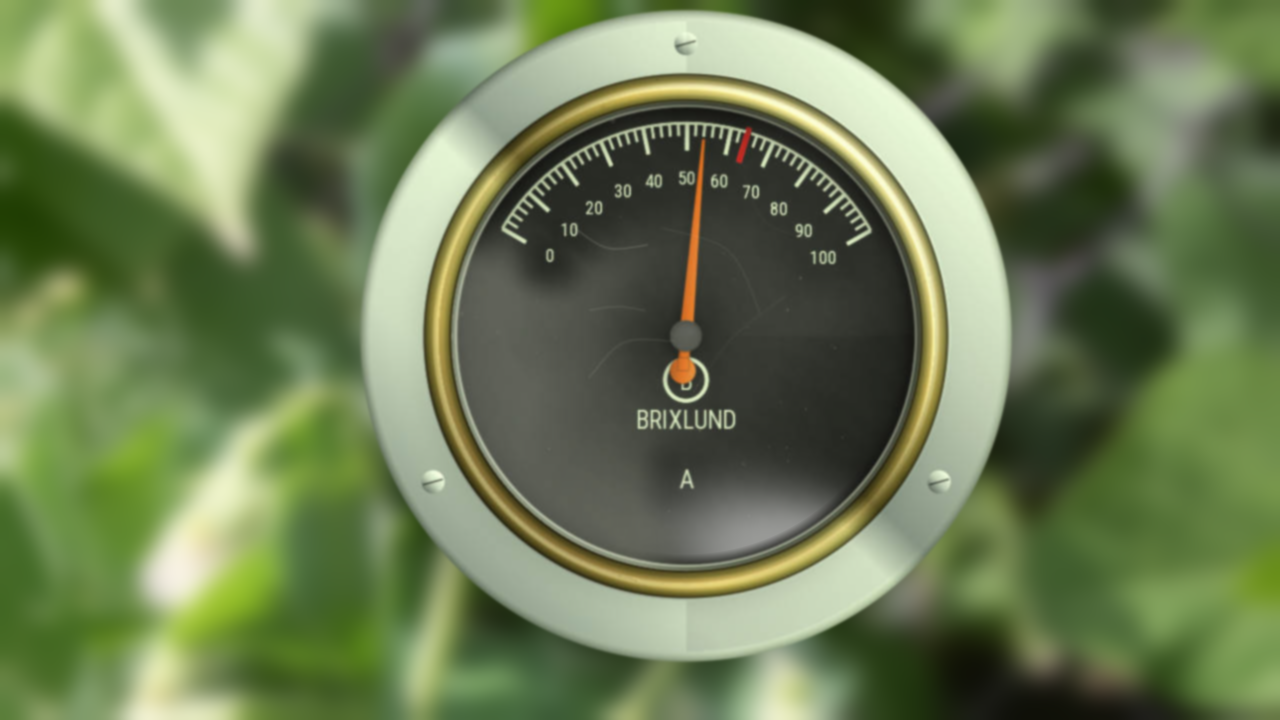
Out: 54
